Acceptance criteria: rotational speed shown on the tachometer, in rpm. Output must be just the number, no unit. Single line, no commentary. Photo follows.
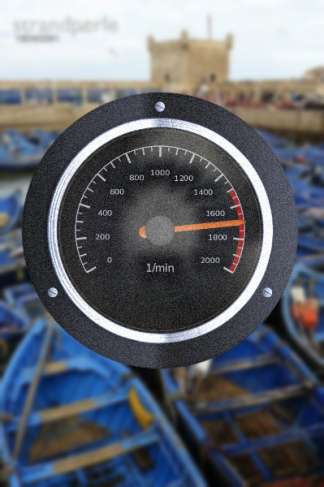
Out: 1700
